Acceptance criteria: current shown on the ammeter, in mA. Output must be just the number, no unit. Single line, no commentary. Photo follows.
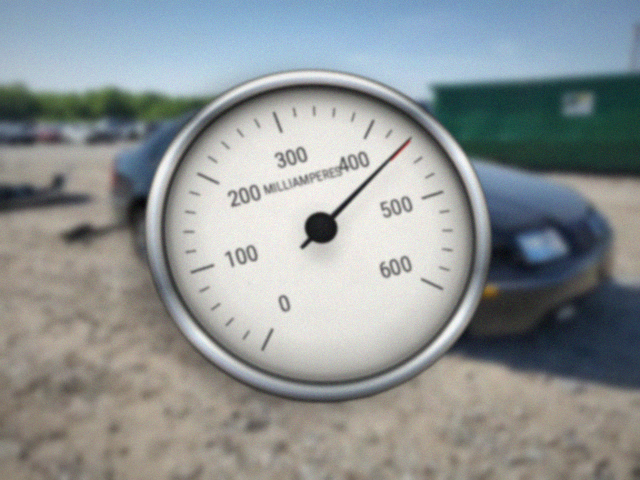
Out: 440
